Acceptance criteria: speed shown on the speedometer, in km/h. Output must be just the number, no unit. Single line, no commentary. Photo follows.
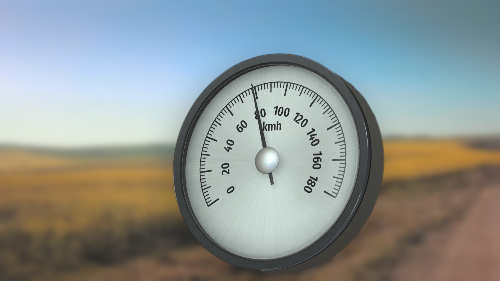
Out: 80
